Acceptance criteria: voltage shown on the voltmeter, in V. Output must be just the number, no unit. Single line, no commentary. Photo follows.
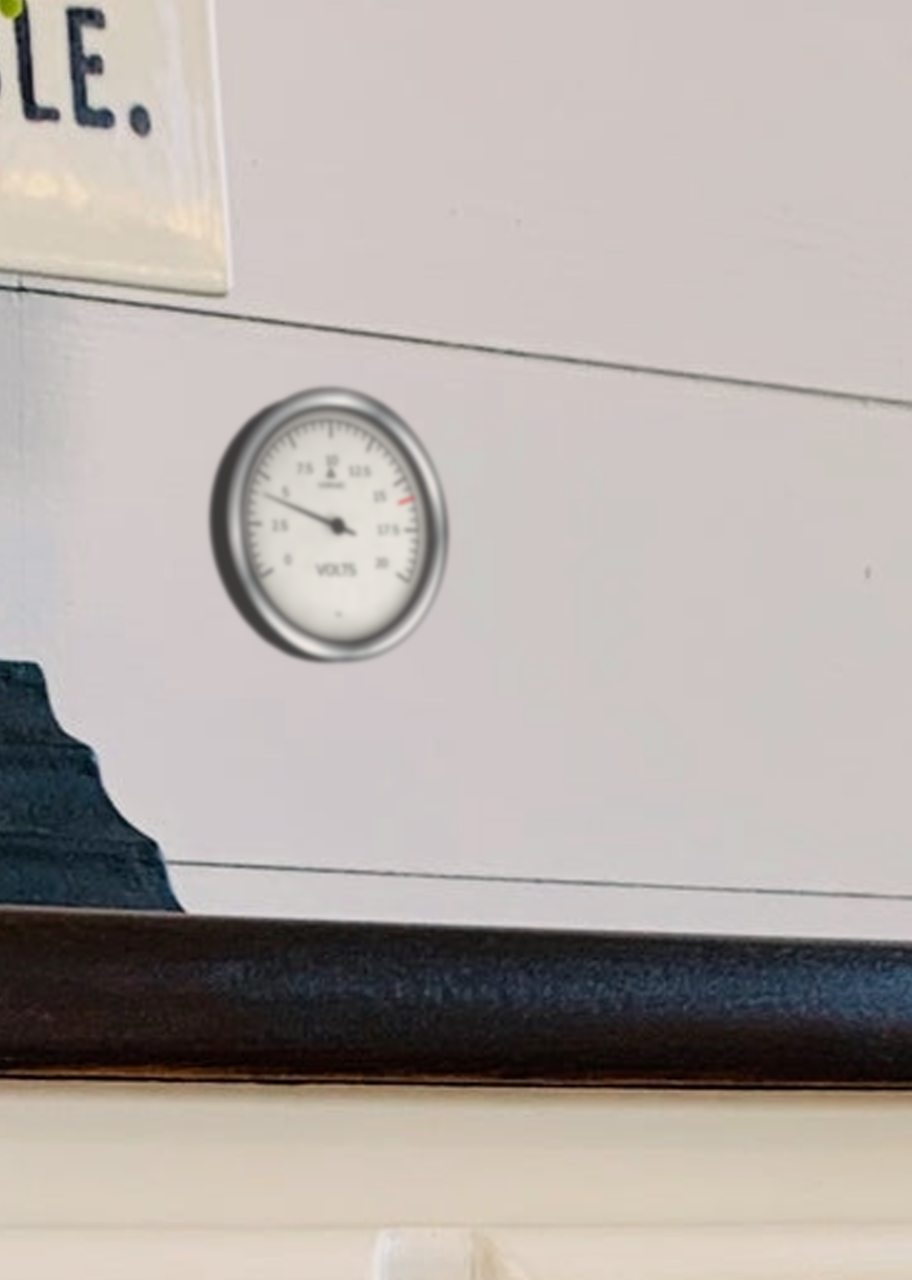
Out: 4
